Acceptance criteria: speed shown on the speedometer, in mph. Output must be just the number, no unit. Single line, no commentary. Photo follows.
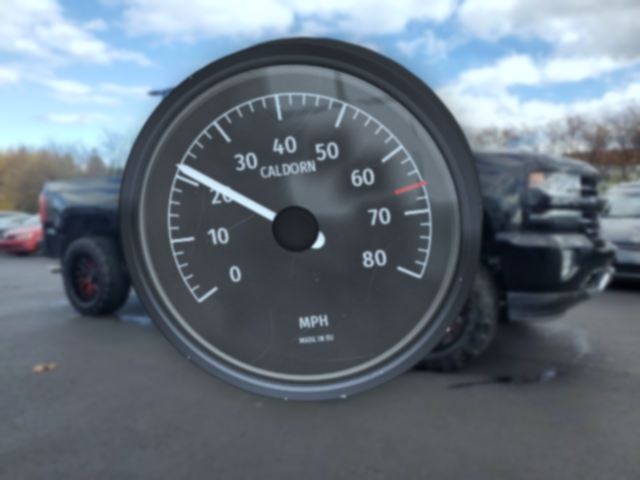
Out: 22
